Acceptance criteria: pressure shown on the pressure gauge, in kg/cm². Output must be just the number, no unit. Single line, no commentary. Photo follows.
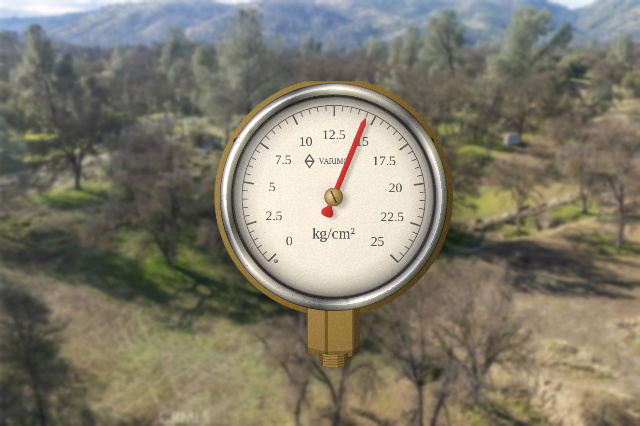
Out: 14.5
